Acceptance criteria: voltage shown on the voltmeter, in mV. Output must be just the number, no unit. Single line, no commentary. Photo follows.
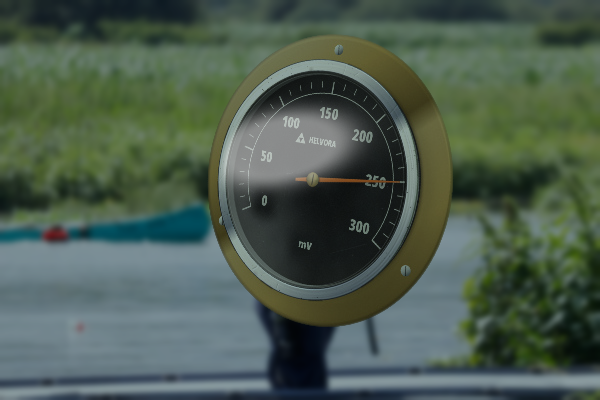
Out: 250
